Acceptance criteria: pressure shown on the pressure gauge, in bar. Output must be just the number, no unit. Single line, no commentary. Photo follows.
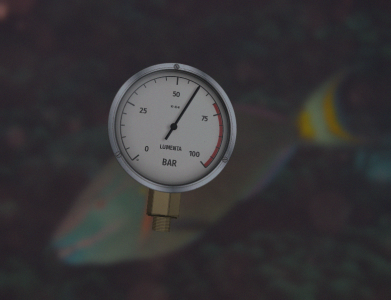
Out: 60
